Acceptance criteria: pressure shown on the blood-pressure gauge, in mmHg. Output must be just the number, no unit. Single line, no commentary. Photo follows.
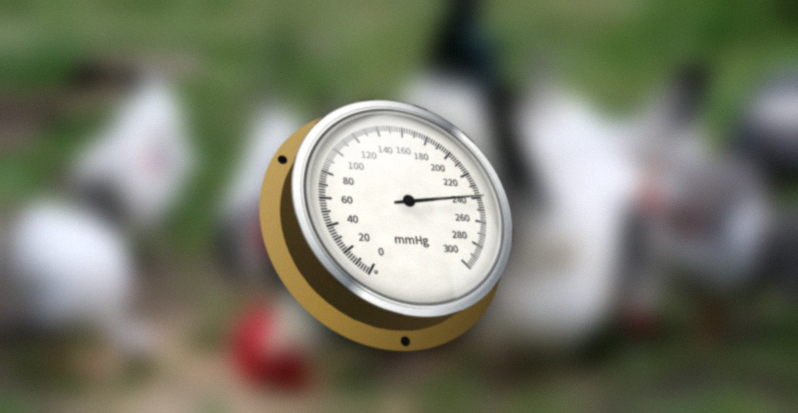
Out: 240
